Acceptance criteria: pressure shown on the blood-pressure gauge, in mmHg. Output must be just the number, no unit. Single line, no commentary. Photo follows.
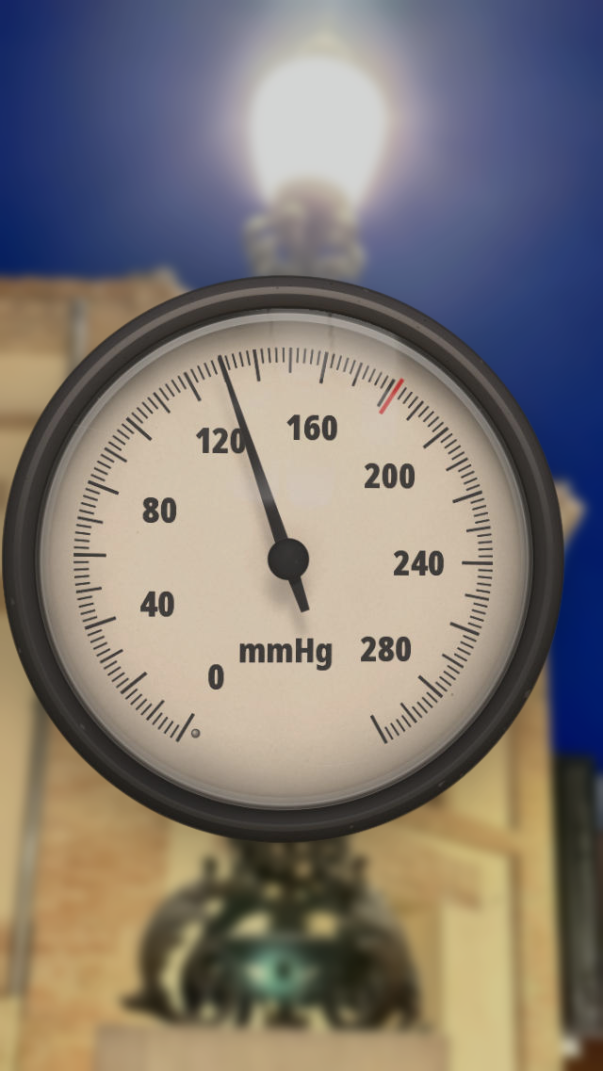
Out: 130
